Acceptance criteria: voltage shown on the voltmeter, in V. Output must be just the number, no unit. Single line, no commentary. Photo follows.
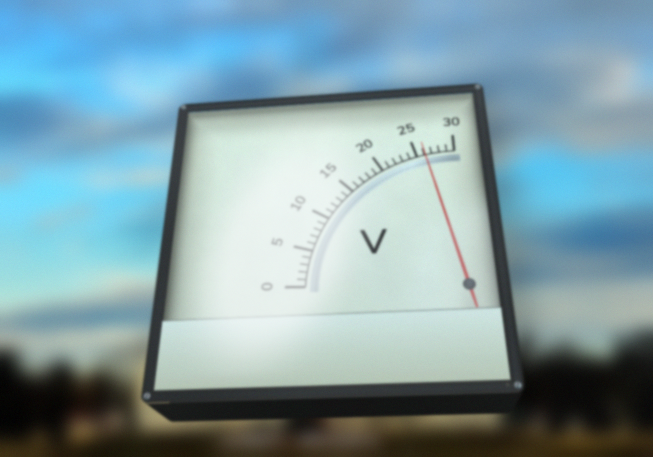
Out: 26
